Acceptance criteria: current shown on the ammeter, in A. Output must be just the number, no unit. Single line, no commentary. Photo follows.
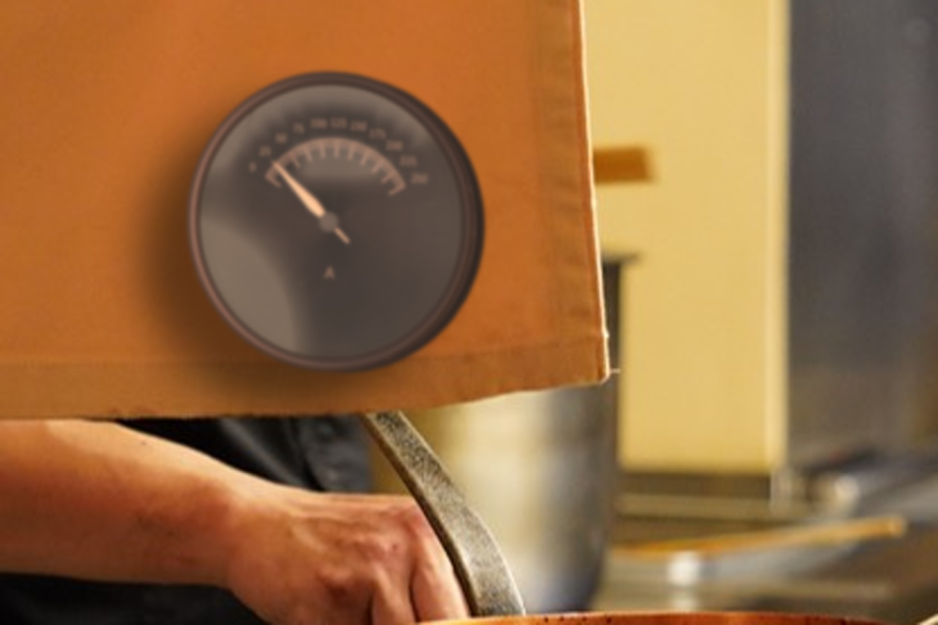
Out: 25
